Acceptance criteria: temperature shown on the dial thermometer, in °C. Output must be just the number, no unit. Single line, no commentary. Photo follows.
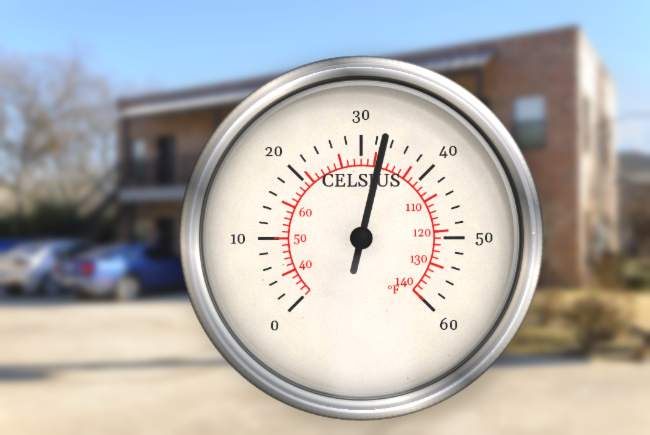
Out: 33
